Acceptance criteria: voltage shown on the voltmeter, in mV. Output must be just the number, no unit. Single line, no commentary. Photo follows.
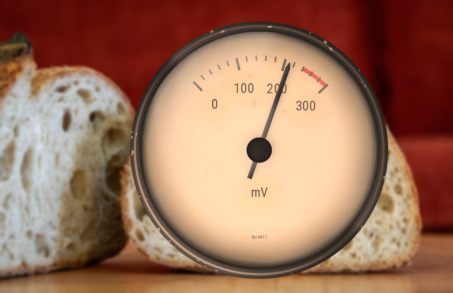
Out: 210
